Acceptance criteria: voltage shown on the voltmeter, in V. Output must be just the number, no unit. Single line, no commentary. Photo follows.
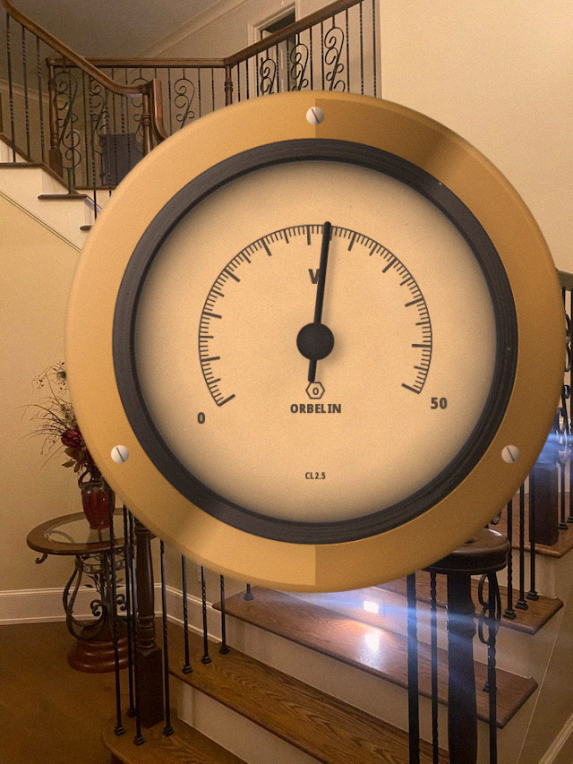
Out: 27
